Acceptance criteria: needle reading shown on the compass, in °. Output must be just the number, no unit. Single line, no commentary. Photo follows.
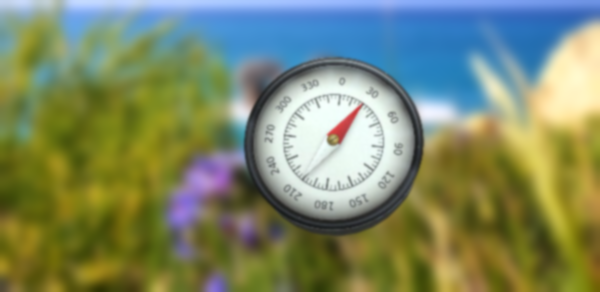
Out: 30
